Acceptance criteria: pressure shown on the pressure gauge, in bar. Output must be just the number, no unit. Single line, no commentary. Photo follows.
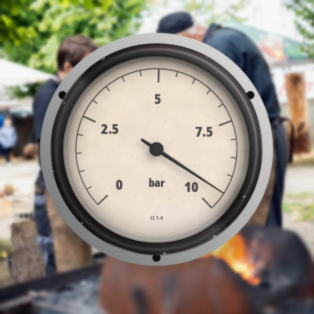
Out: 9.5
